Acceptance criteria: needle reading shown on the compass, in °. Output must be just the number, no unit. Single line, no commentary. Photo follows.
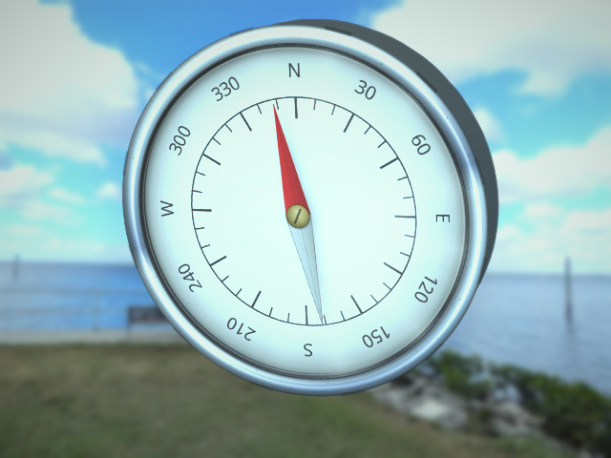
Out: 350
